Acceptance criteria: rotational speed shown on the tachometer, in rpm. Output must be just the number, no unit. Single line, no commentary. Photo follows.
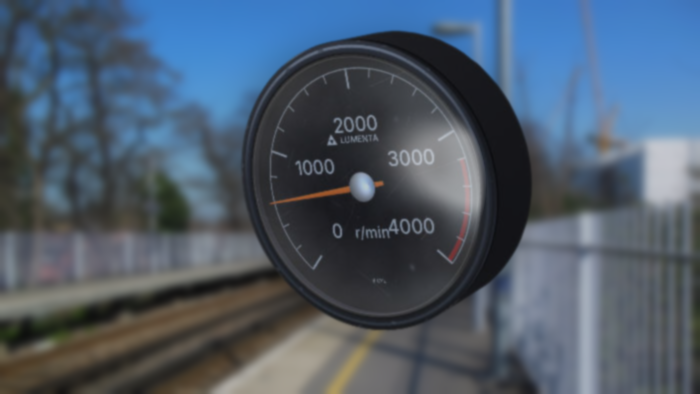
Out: 600
